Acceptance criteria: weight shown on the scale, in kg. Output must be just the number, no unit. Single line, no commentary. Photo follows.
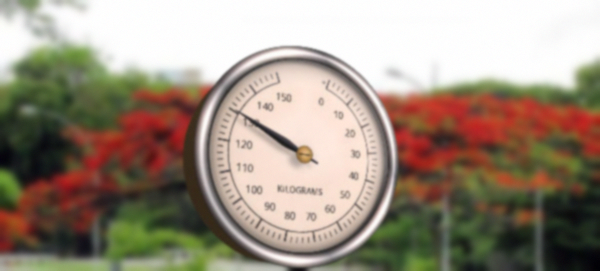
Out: 130
